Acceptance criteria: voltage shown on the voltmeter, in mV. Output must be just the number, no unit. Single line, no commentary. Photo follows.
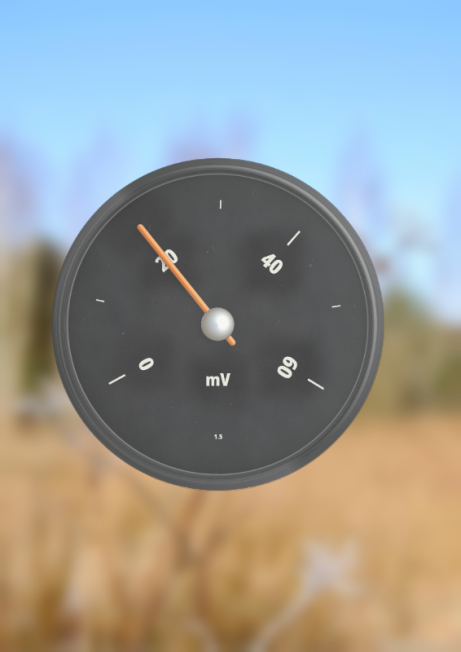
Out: 20
